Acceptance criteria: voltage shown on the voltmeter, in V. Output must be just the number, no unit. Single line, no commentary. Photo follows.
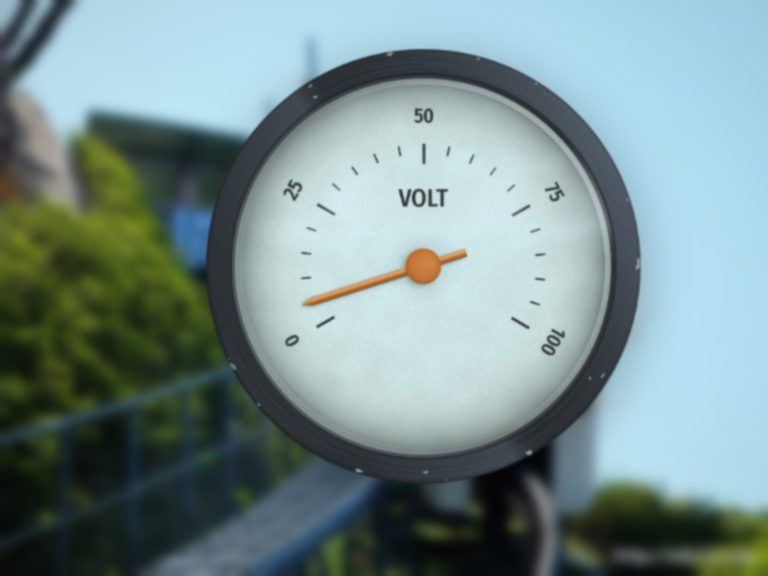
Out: 5
